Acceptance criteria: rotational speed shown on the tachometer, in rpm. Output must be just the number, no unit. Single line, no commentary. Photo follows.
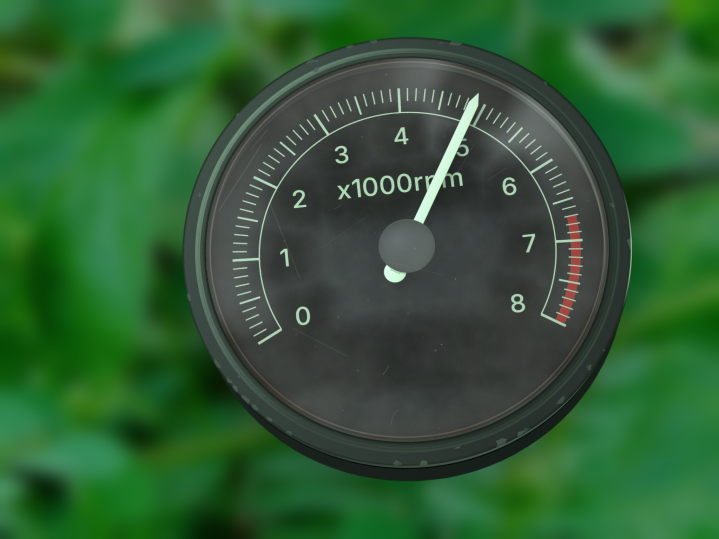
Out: 4900
